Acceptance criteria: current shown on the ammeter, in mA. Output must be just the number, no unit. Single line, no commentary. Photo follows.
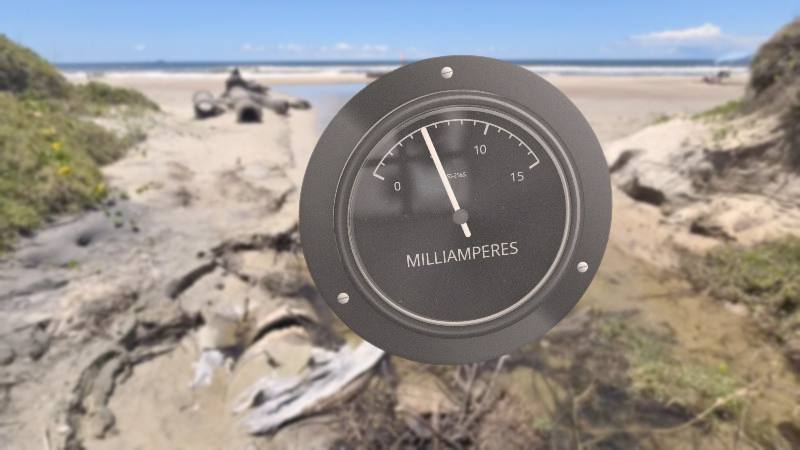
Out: 5
